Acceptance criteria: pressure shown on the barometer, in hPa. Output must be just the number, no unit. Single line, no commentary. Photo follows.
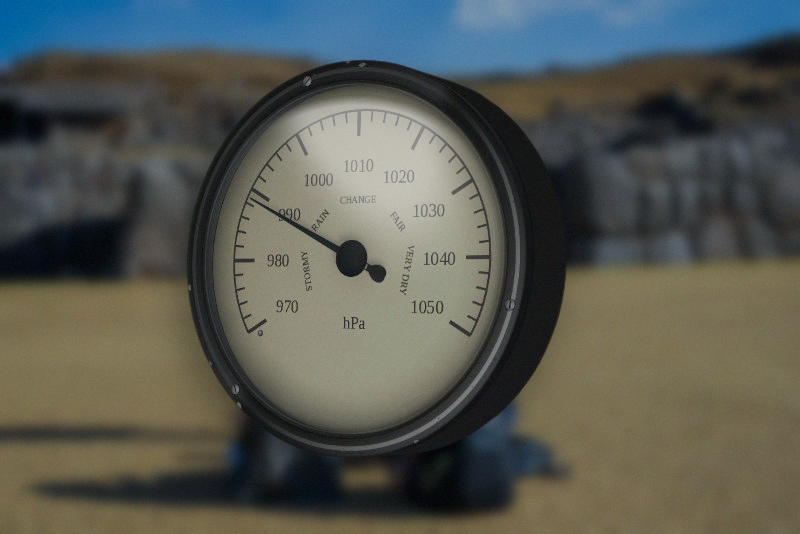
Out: 989
